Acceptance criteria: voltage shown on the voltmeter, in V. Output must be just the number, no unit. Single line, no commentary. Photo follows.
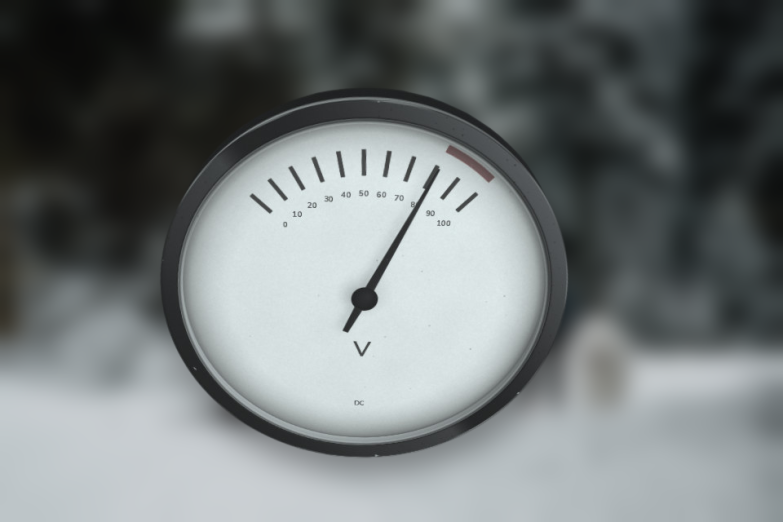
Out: 80
